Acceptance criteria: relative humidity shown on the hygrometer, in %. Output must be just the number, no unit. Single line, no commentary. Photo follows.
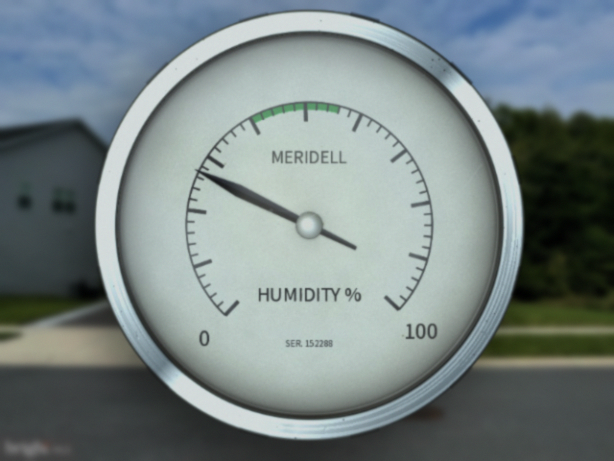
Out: 27
